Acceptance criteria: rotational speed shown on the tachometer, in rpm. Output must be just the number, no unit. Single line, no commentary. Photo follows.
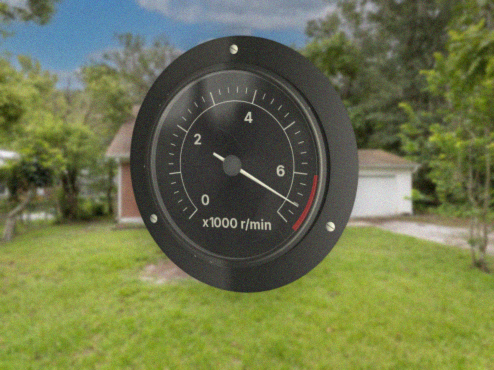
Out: 6600
